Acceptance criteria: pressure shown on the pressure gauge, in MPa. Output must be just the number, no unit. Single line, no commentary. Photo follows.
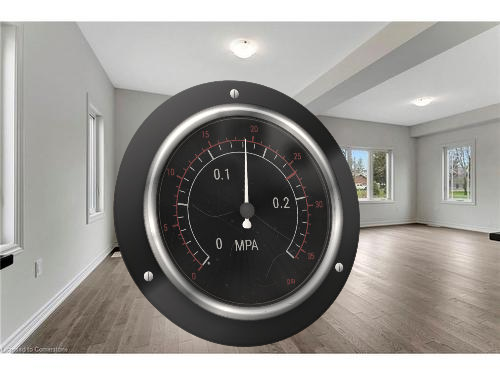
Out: 0.13
